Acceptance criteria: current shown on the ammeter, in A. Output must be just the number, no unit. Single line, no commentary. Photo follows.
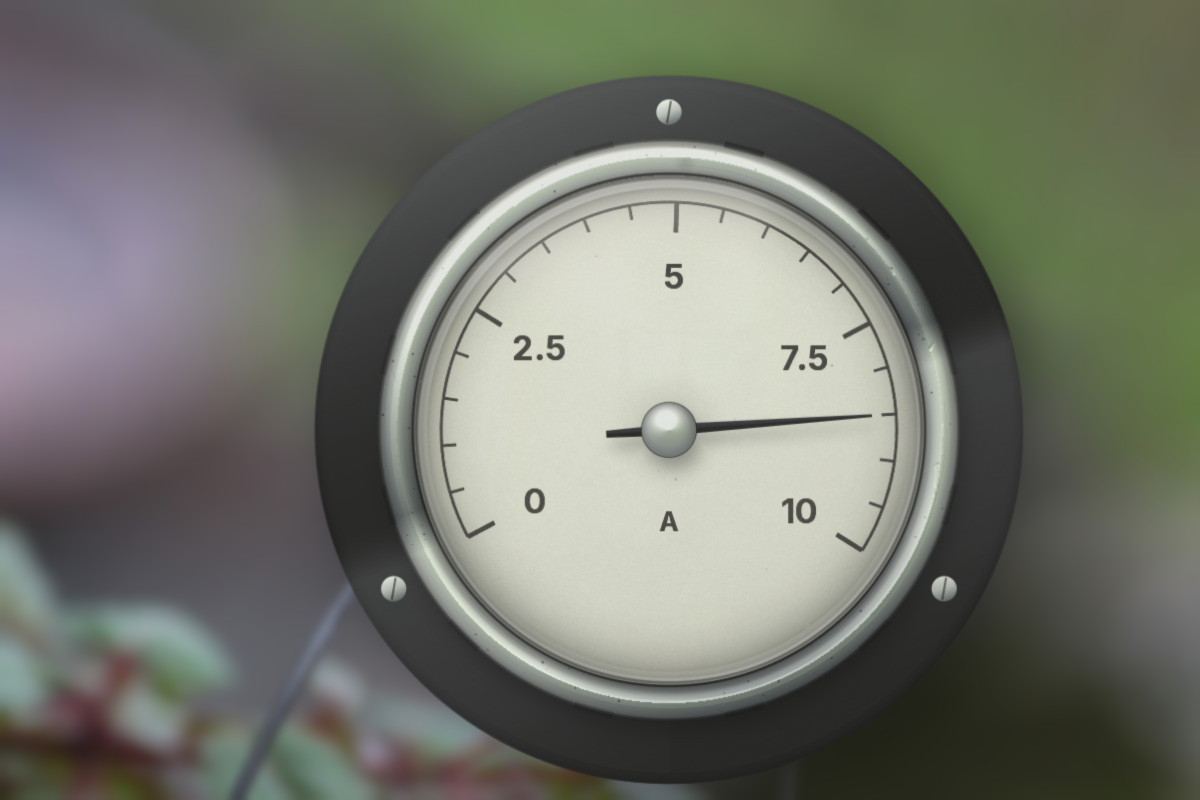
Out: 8.5
